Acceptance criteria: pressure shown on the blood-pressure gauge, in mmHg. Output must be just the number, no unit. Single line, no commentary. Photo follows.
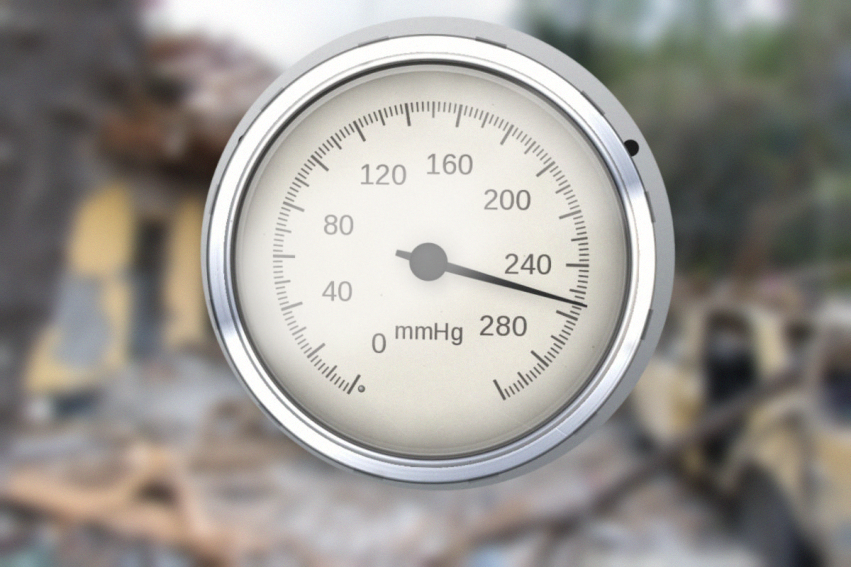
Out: 254
